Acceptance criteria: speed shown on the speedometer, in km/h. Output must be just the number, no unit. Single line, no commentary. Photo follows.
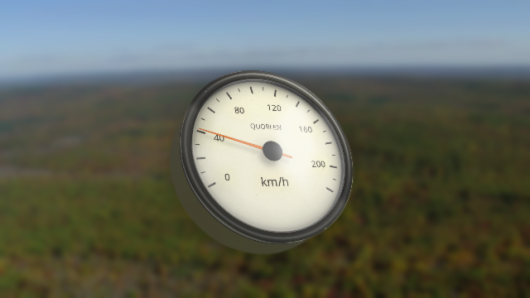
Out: 40
